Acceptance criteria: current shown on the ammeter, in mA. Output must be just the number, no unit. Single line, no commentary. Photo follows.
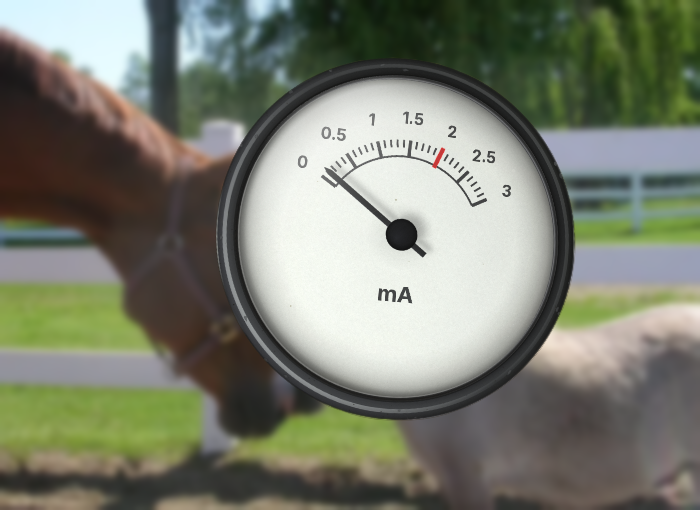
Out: 0.1
